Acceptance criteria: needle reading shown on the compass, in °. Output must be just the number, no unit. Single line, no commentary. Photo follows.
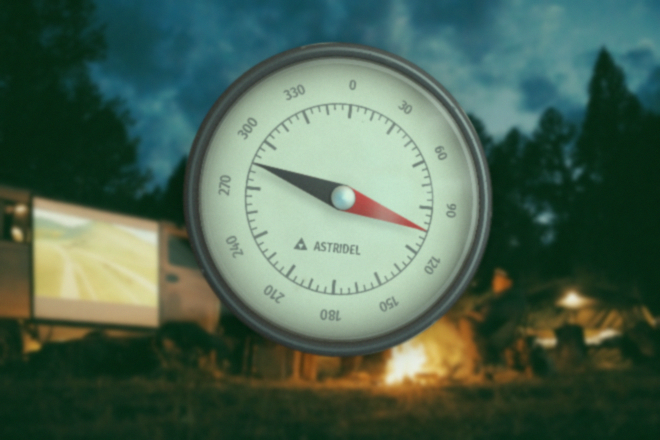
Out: 105
